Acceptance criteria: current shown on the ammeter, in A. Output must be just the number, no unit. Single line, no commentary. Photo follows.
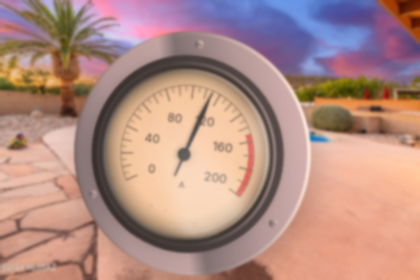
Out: 115
